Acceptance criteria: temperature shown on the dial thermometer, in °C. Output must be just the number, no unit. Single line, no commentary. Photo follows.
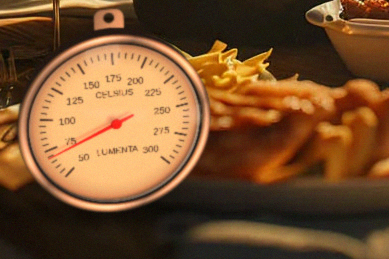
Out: 70
